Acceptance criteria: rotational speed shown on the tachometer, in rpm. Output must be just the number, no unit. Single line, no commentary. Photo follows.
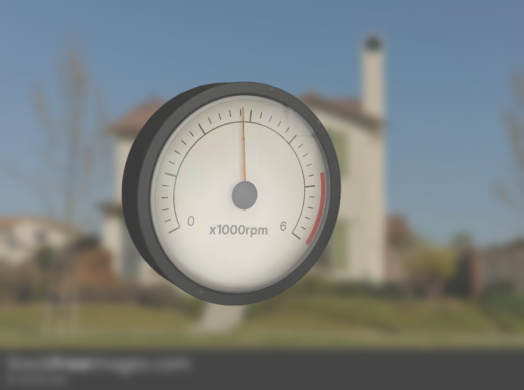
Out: 2800
